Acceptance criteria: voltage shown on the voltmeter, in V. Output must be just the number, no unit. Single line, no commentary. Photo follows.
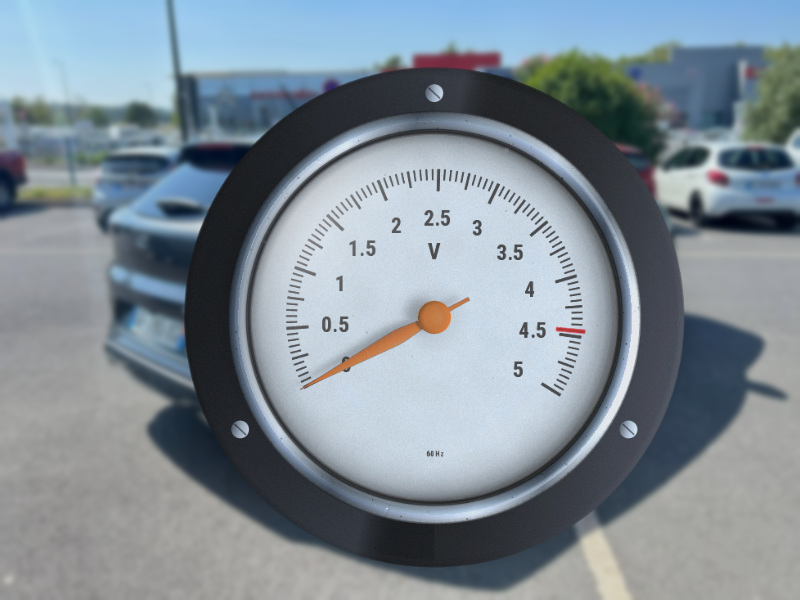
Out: 0
